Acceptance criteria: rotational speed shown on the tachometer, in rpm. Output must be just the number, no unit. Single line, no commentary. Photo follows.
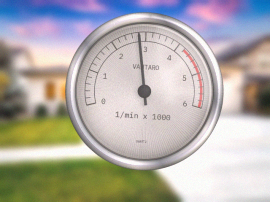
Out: 2800
